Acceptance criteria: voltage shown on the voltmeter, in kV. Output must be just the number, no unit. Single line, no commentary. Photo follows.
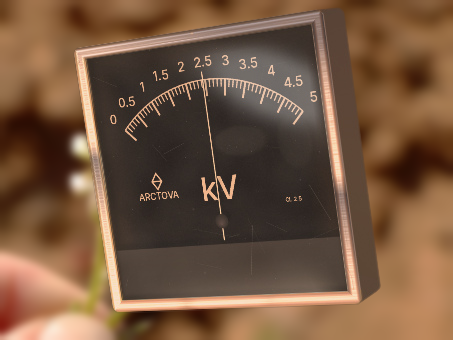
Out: 2.5
